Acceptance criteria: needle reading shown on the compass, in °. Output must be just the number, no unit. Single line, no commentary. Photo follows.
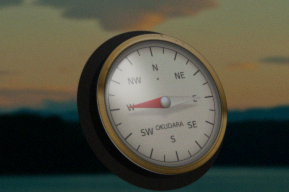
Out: 270
